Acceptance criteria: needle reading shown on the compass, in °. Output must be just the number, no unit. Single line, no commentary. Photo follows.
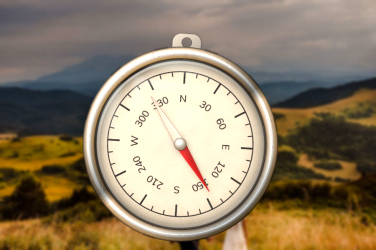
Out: 145
